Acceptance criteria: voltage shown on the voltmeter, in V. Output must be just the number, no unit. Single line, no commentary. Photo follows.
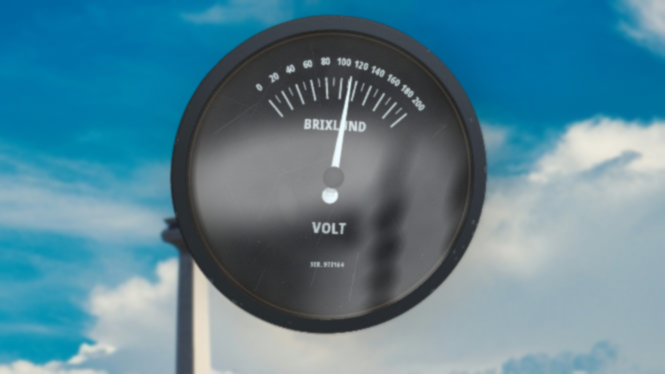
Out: 110
